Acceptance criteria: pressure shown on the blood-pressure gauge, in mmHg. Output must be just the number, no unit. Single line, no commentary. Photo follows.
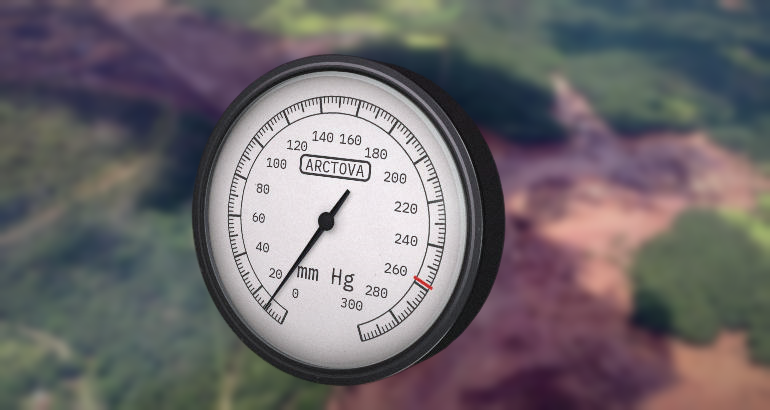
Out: 10
